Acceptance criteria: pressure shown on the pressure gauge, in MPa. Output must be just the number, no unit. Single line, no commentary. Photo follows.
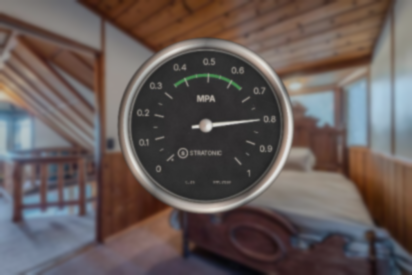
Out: 0.8
